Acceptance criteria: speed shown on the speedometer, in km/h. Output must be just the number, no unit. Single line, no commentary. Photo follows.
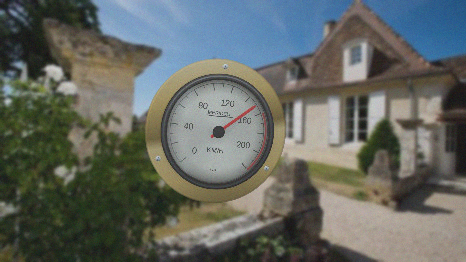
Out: 150
